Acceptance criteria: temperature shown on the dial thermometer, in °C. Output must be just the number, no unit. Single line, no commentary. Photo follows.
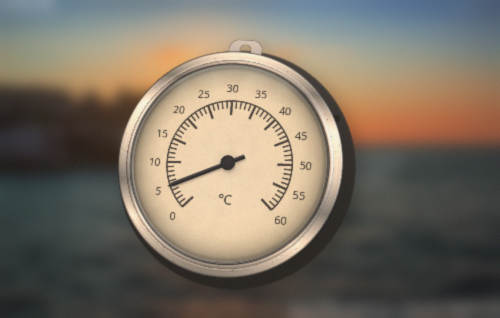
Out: 5
